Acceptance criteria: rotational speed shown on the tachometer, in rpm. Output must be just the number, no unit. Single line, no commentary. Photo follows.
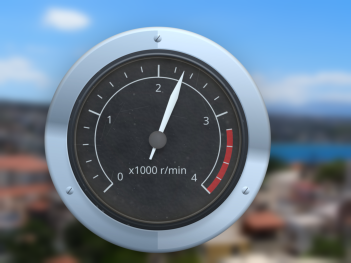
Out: 2300
